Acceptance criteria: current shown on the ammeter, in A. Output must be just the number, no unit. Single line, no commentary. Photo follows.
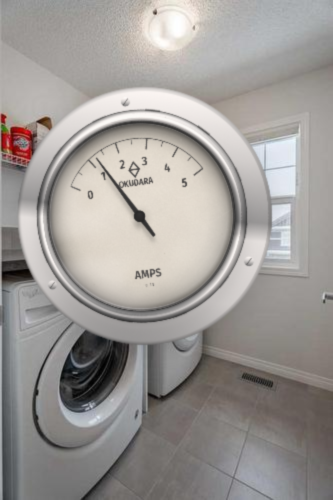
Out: 1.25
